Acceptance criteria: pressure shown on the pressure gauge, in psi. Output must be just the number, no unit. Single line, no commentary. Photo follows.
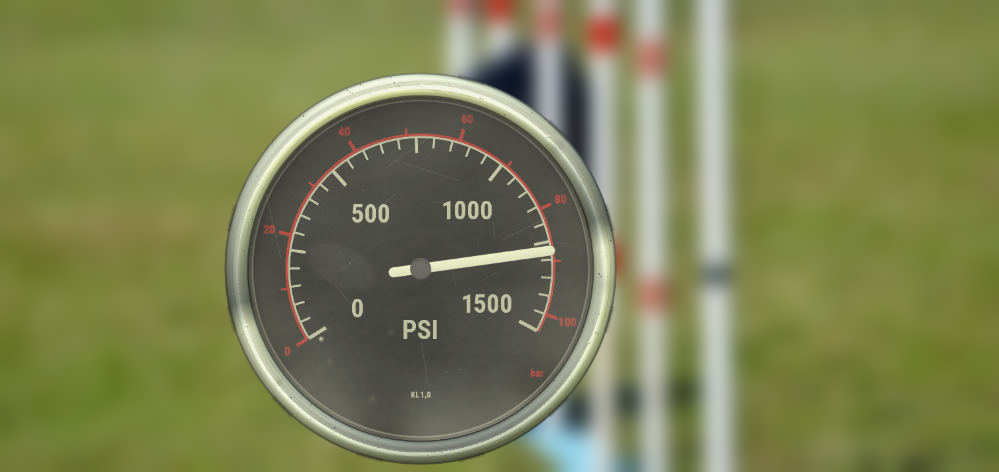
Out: 1275
